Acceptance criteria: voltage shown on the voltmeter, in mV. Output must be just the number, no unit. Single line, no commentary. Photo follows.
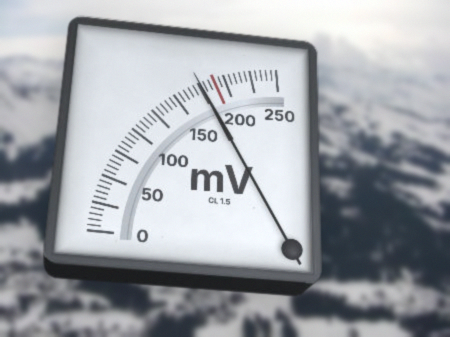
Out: 175
